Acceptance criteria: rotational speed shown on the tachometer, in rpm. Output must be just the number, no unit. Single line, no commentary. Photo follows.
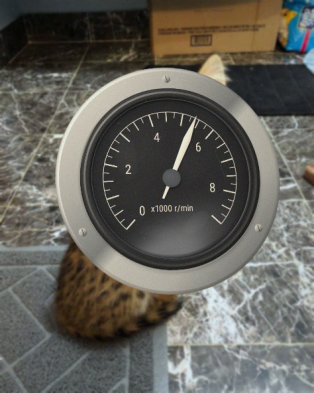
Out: 5375
